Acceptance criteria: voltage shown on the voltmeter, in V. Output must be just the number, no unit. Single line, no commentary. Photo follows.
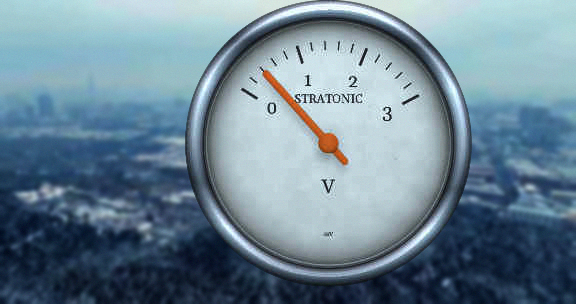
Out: 0.4
